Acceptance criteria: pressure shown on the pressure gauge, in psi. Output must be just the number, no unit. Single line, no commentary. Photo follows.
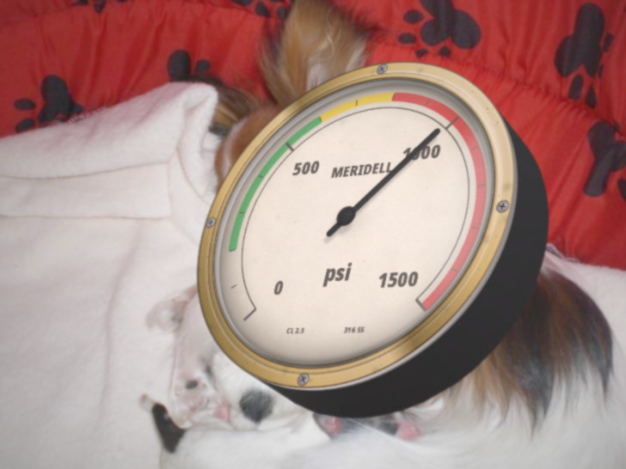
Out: 1000
